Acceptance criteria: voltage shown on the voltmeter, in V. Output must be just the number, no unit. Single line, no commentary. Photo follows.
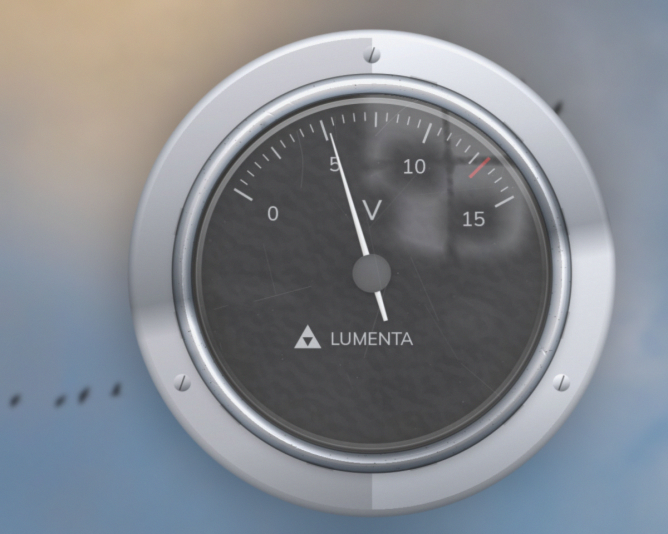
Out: 5.25
